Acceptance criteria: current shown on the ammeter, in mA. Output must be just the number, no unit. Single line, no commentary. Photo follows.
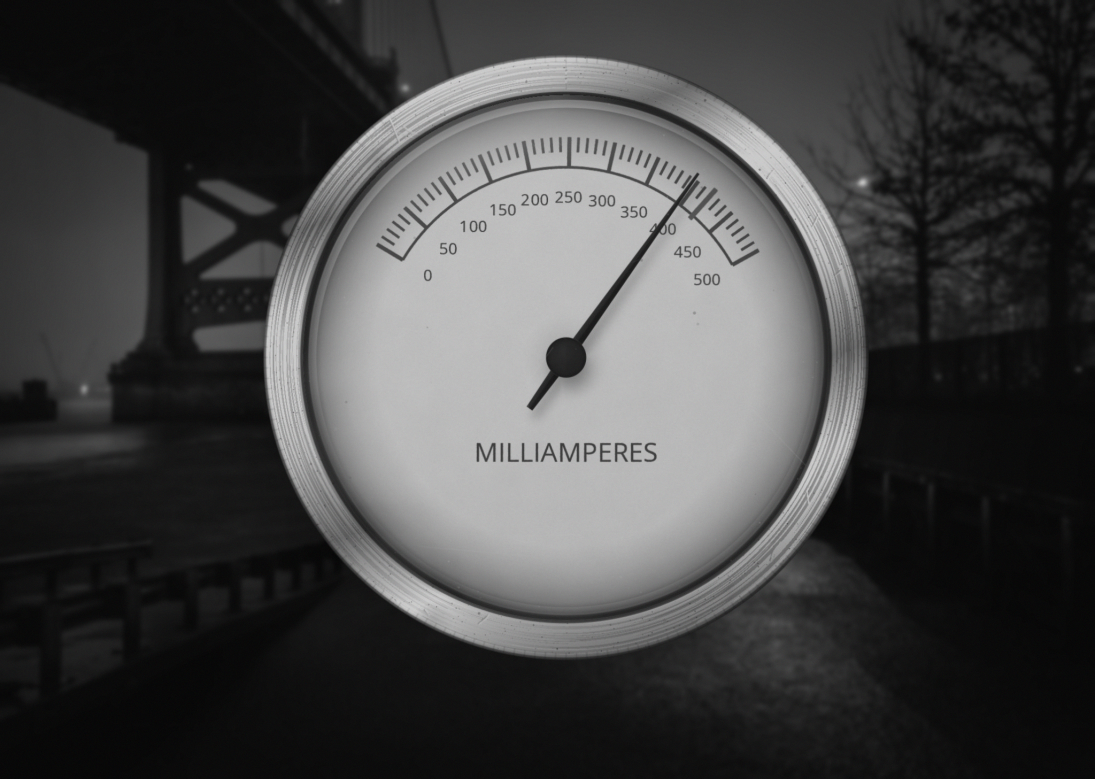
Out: 395
